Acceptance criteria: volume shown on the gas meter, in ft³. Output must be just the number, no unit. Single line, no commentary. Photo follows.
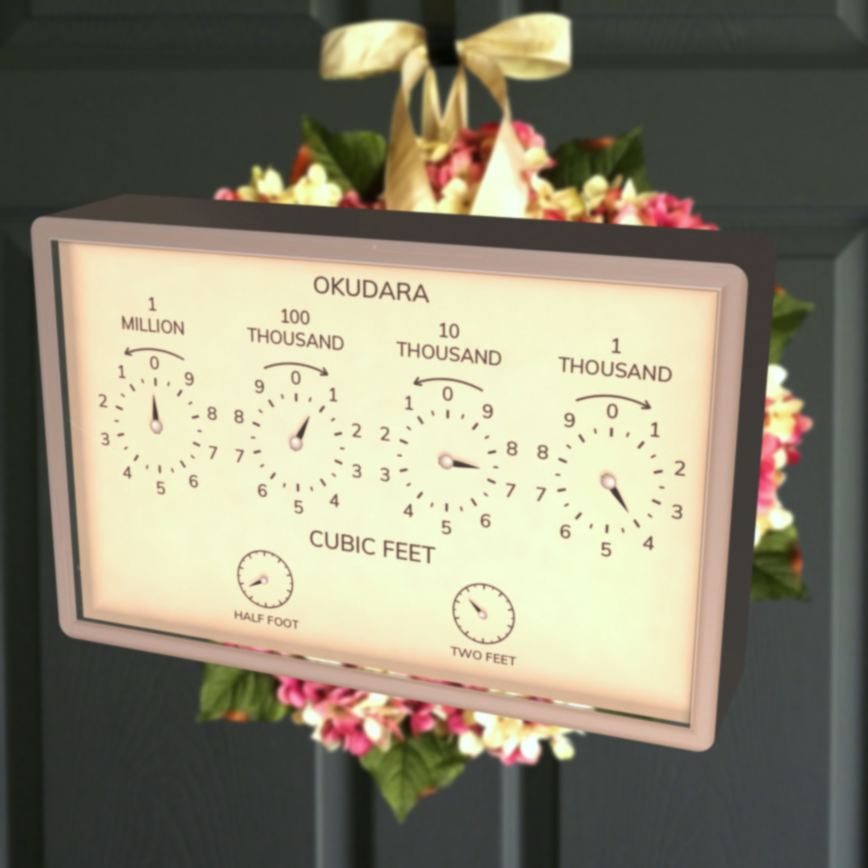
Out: 7400
